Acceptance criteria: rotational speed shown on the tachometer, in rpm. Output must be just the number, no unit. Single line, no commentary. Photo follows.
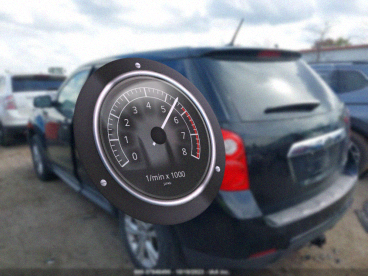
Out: 5400
